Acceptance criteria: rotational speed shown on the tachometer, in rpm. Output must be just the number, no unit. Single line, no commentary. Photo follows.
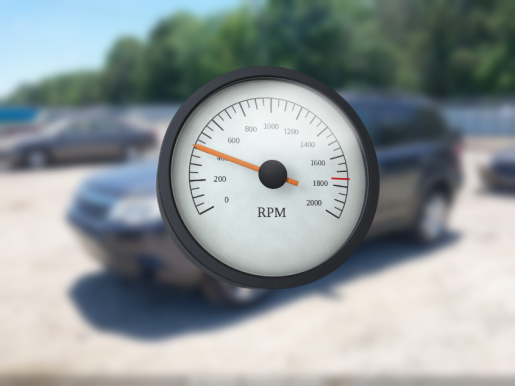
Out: 400
